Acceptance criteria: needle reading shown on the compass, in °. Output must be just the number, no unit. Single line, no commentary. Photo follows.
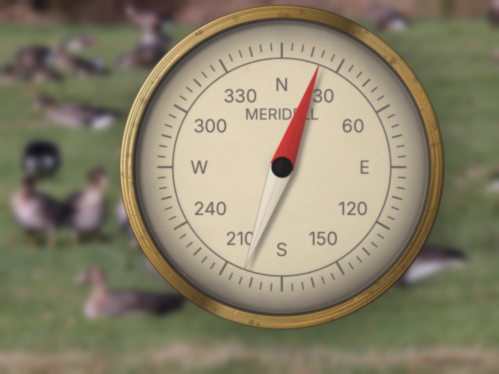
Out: 20
